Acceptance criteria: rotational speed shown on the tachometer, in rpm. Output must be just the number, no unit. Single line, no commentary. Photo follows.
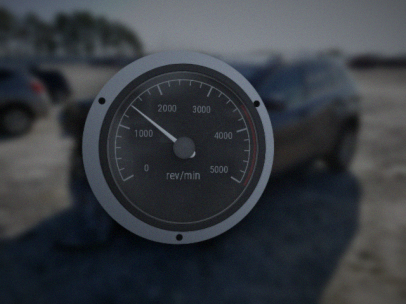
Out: 1400
